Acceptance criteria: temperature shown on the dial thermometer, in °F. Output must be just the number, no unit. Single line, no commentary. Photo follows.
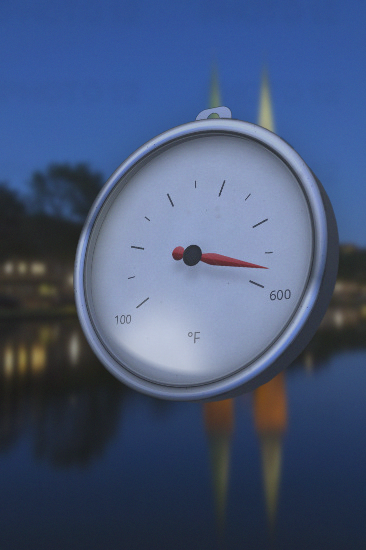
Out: 575
